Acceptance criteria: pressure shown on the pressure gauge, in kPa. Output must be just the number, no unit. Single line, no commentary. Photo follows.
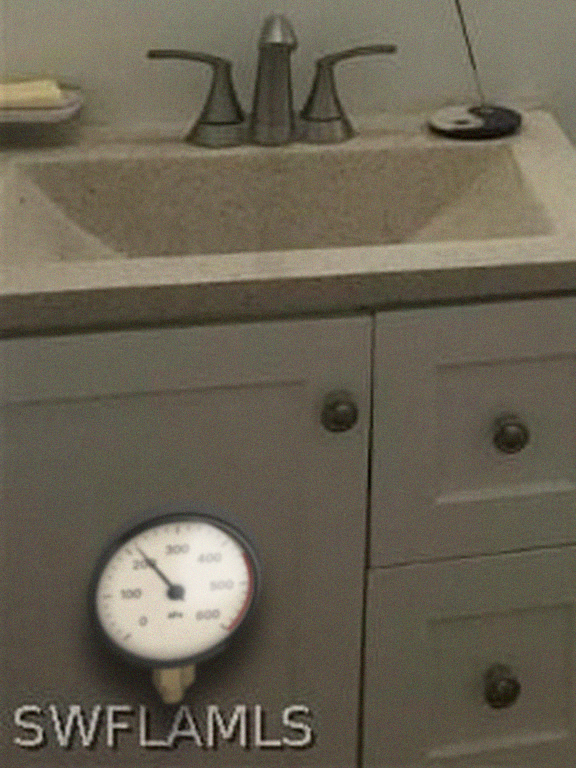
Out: 220
